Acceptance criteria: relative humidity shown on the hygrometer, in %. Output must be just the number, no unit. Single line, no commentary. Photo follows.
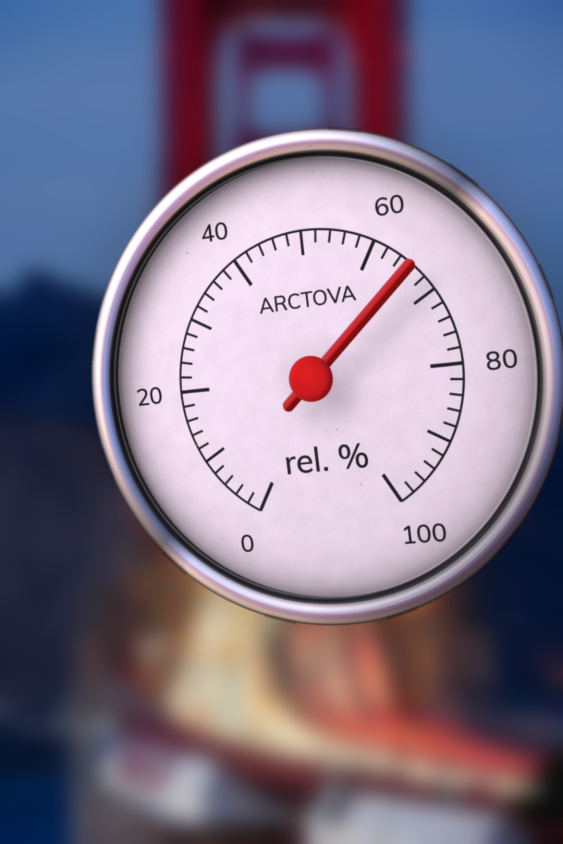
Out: 66
